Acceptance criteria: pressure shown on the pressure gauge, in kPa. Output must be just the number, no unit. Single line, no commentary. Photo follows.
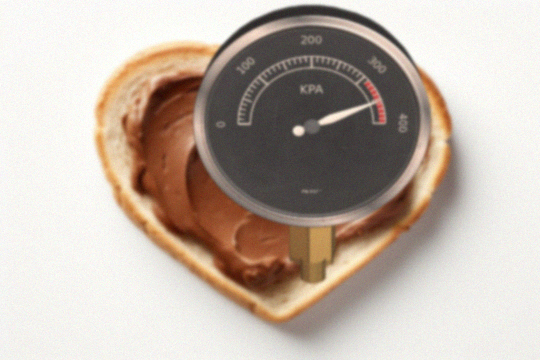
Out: 350
